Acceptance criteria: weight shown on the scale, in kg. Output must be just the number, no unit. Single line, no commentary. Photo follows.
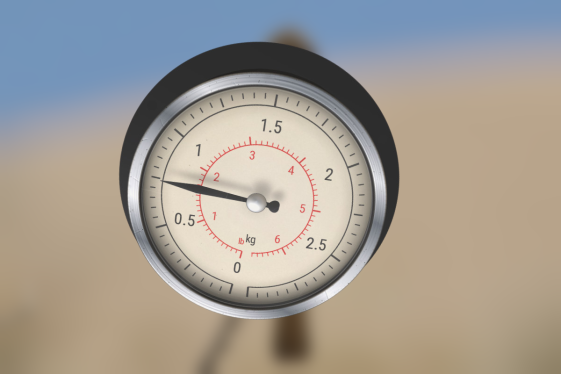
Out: 0.75
